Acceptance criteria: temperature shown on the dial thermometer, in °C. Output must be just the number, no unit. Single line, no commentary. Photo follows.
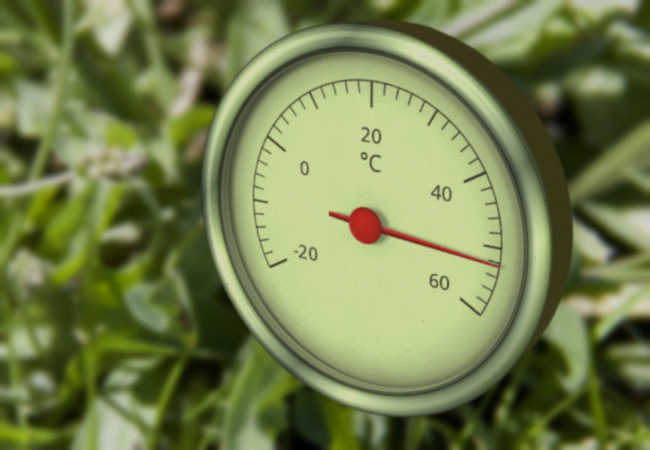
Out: 52
